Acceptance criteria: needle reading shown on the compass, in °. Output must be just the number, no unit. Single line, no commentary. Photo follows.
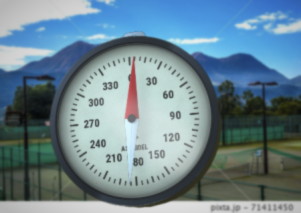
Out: 5
